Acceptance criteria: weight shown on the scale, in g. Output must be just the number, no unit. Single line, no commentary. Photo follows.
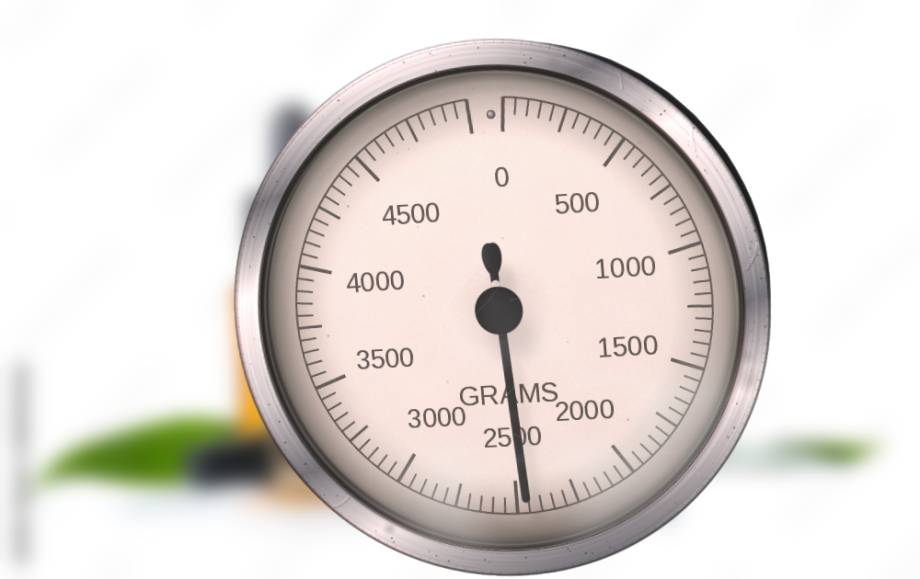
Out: 2450
